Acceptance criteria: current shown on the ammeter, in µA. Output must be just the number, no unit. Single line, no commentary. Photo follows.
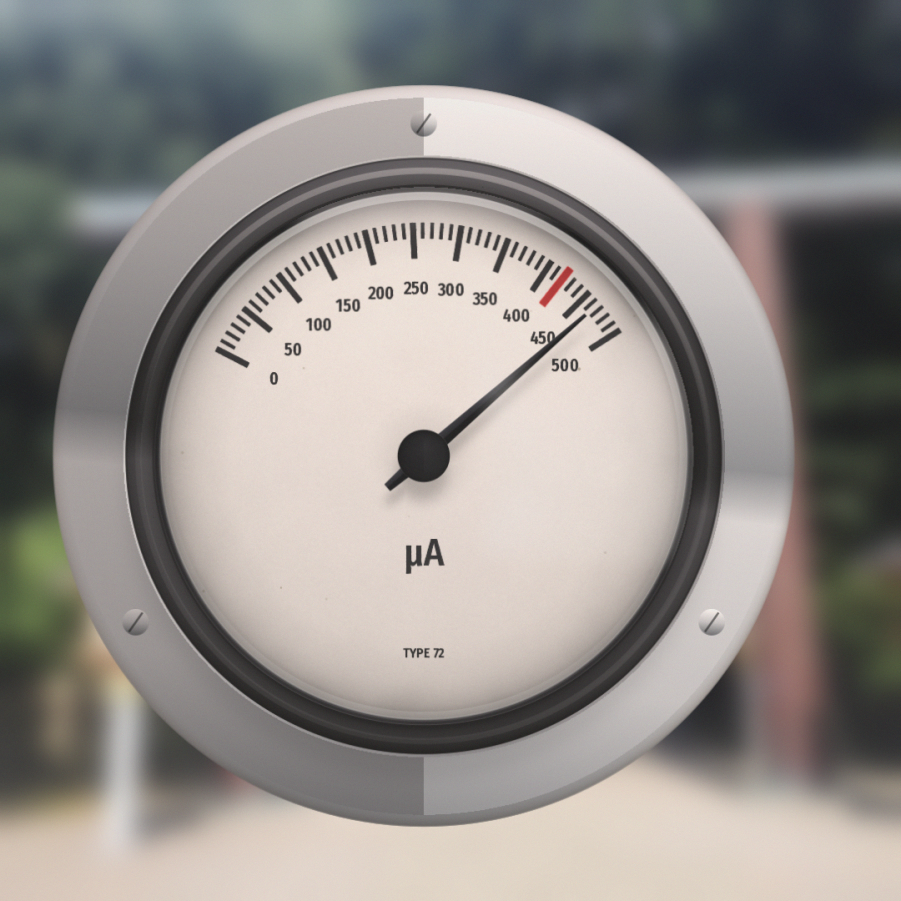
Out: 465
